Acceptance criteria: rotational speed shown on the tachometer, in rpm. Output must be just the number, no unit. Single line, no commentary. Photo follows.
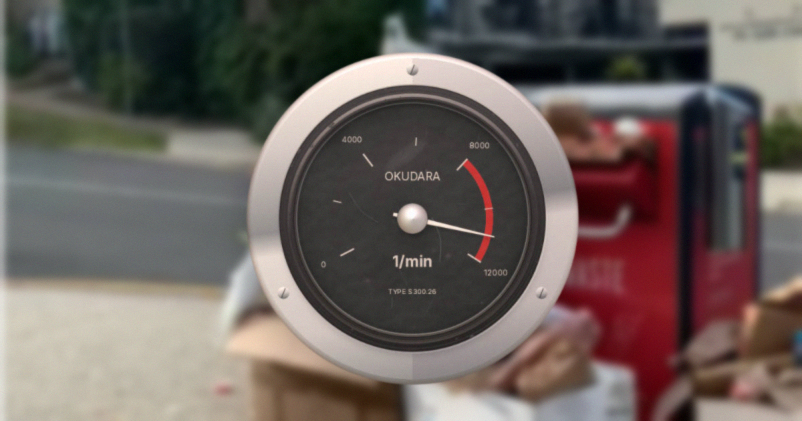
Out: 11000
